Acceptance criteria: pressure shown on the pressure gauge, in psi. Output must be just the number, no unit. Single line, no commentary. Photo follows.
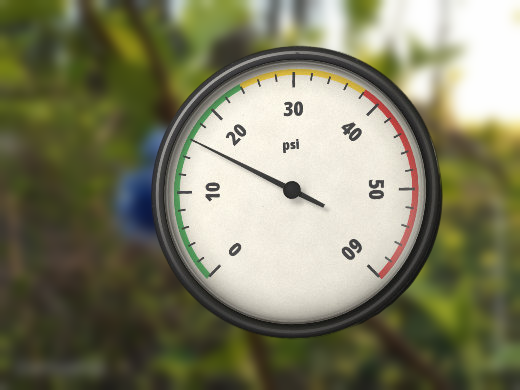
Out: 16
